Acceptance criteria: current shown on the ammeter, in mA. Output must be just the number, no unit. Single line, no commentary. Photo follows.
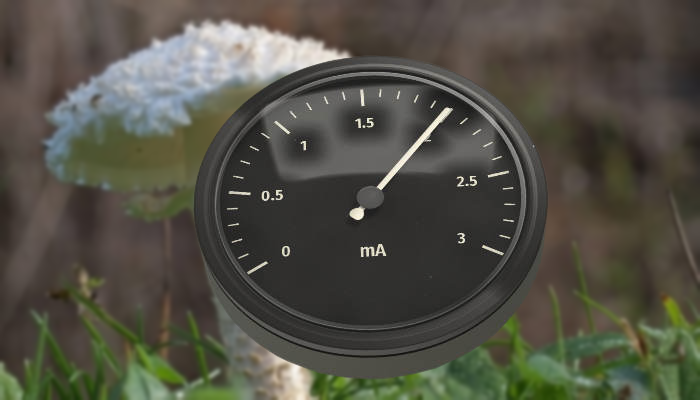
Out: 2
